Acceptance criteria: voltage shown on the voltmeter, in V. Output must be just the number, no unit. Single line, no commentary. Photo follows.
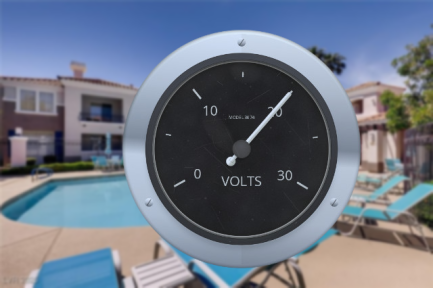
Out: 20
